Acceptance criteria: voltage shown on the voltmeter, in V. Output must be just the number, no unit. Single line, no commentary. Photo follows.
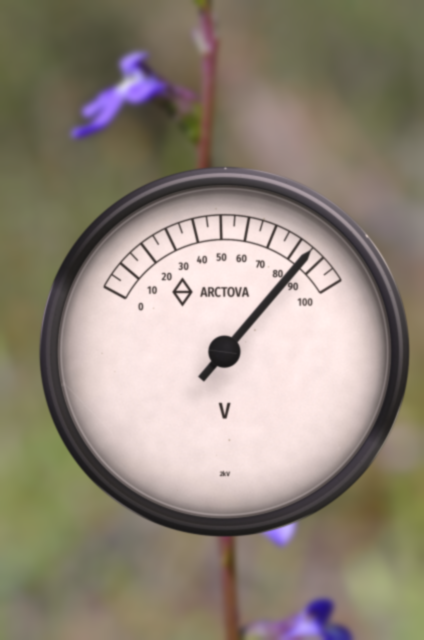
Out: 85
